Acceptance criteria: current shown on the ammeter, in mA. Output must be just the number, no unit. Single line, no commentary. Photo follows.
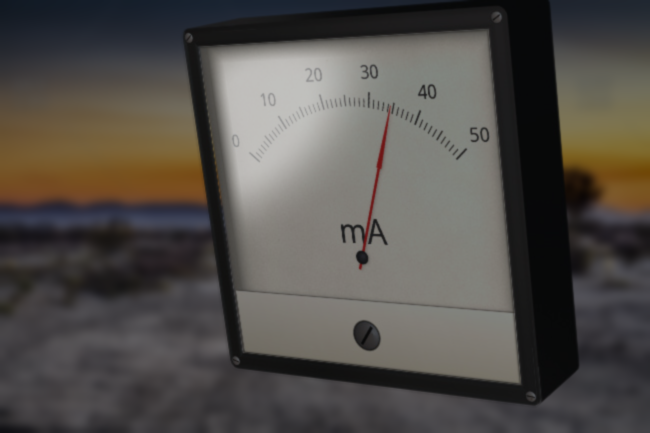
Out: 35
